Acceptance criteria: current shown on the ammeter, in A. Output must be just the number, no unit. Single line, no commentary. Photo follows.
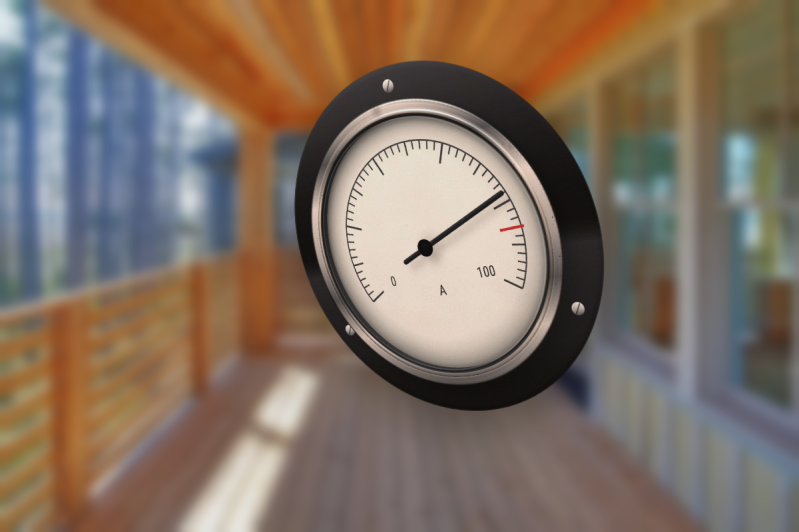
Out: 78
